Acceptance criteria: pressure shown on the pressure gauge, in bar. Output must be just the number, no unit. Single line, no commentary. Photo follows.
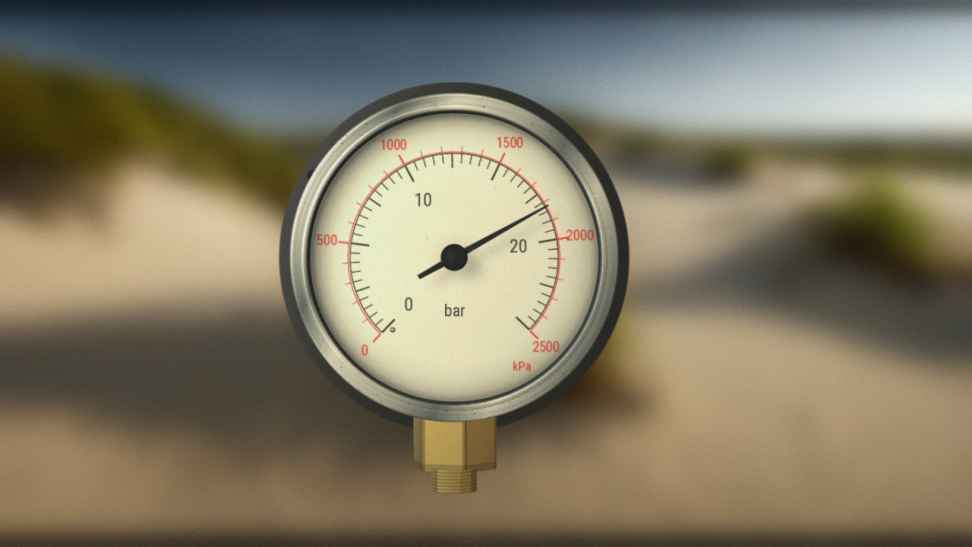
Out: 18.25
